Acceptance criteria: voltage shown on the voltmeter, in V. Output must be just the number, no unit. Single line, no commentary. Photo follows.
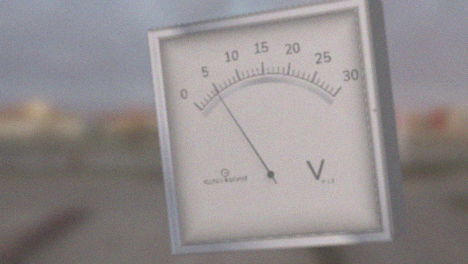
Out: 5
